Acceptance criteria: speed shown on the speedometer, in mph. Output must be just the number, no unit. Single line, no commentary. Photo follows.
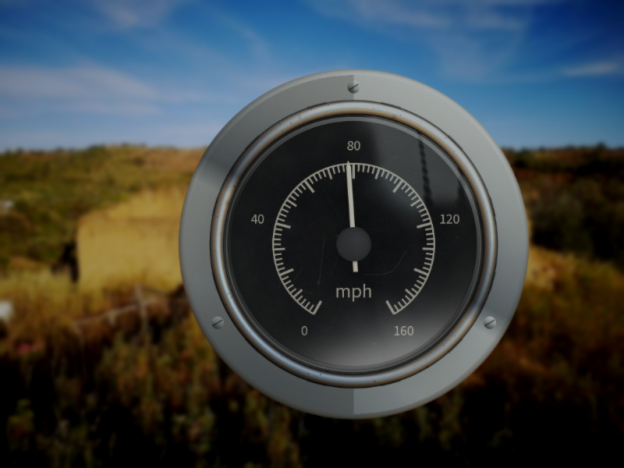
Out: 78
